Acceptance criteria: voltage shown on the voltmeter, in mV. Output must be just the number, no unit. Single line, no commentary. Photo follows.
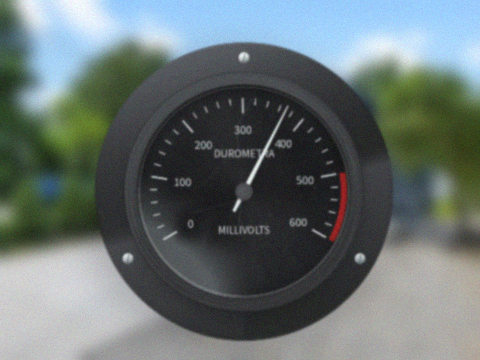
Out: 370
